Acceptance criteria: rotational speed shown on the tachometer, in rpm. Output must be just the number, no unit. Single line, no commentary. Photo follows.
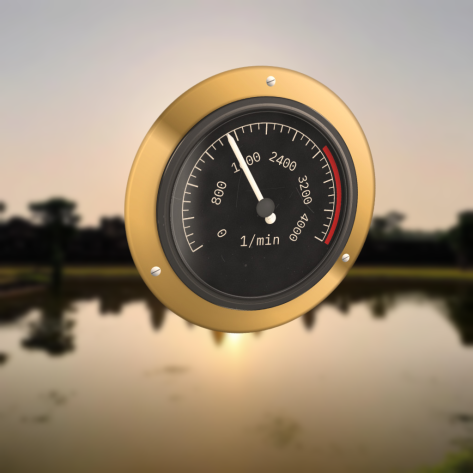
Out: 1500
